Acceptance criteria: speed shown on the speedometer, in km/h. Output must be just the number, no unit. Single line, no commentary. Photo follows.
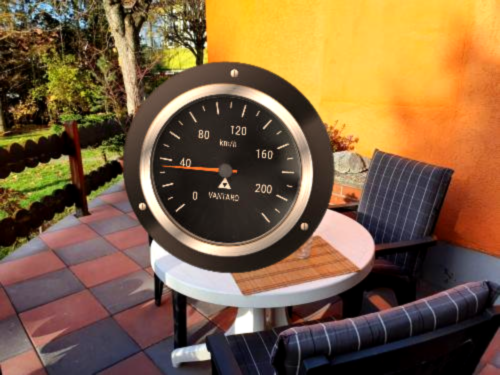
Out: 35
